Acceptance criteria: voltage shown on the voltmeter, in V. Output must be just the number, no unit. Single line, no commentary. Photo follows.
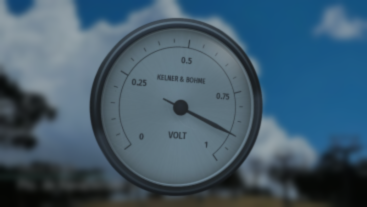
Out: 0.9
